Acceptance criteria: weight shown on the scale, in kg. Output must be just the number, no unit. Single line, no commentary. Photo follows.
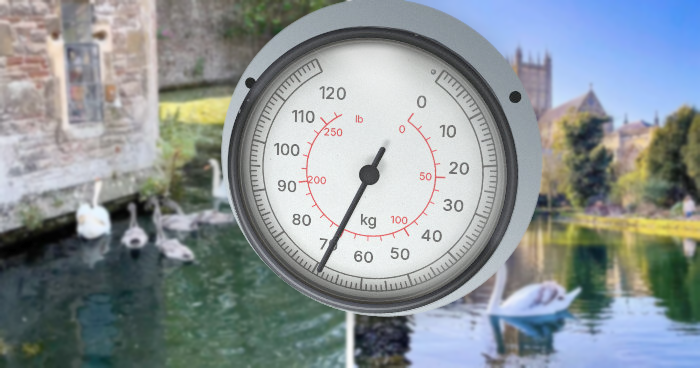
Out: 69
